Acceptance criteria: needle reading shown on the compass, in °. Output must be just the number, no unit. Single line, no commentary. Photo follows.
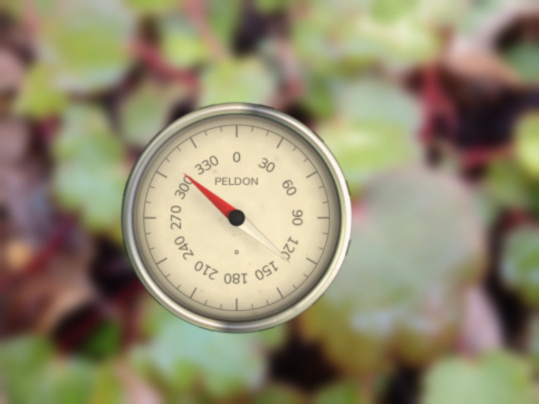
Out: 310
